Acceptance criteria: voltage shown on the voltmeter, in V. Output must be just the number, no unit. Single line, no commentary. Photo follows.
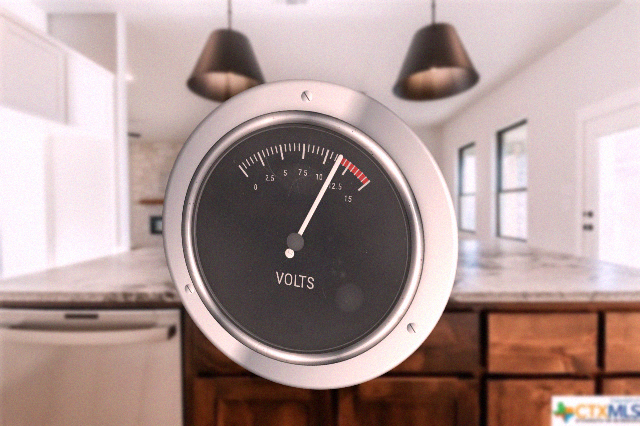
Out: 11.5
